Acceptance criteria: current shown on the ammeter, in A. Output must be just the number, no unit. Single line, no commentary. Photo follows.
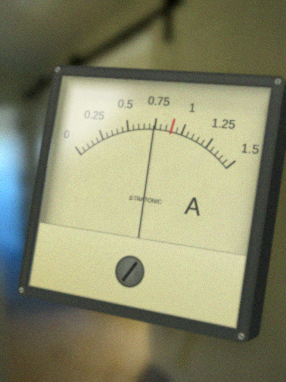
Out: 0.75
